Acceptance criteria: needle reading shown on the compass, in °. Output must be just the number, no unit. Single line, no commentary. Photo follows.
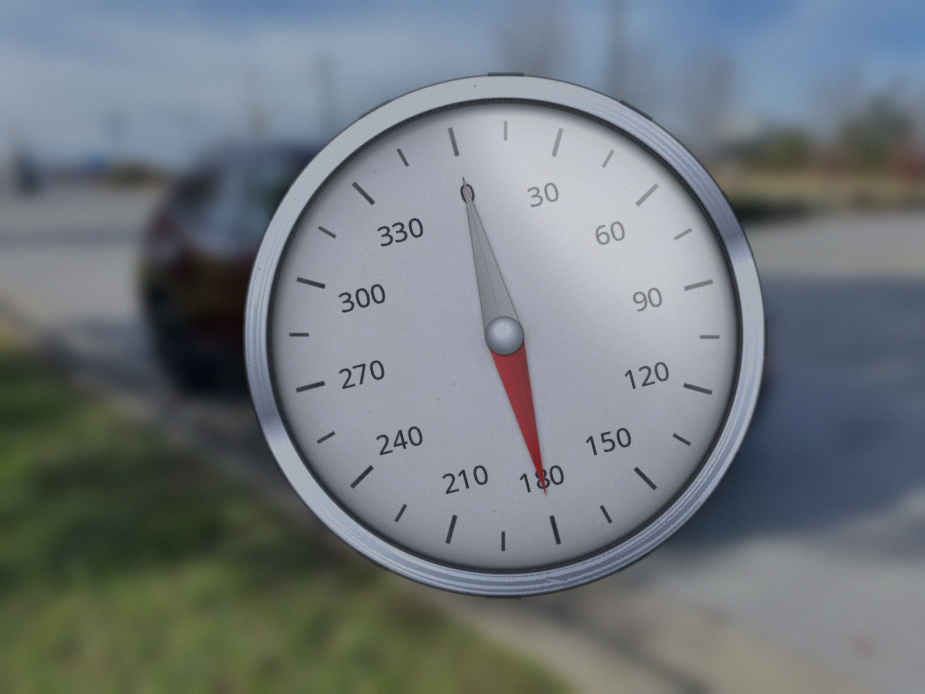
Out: 180
